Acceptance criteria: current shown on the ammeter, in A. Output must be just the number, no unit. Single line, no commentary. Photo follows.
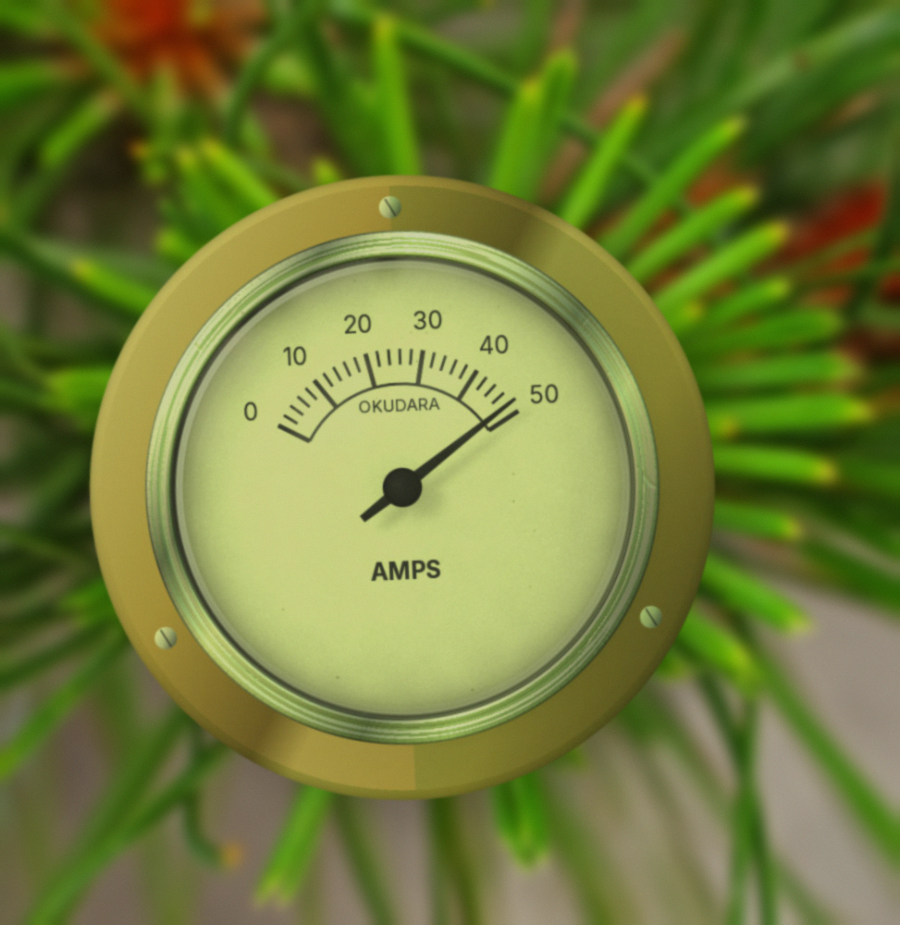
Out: 48
